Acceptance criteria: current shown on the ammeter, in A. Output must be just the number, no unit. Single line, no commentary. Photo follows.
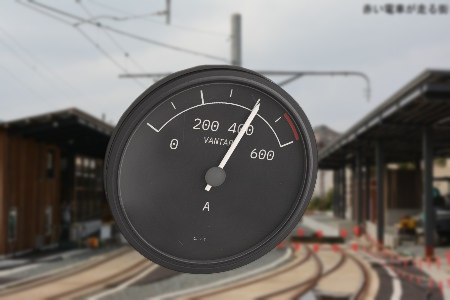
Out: 400
